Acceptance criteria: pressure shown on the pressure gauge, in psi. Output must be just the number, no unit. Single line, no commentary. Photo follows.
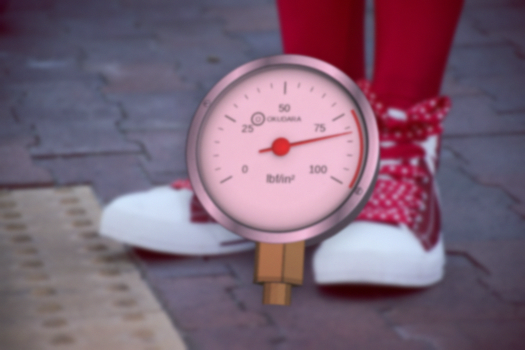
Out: 82.5
